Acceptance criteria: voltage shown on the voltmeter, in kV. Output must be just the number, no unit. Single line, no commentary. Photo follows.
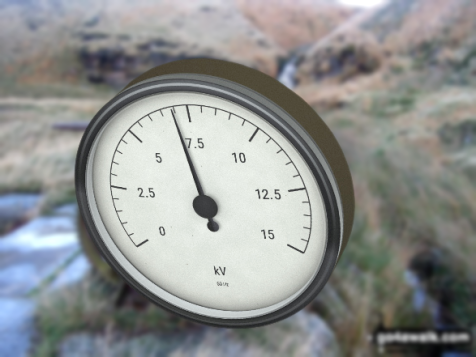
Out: 7
